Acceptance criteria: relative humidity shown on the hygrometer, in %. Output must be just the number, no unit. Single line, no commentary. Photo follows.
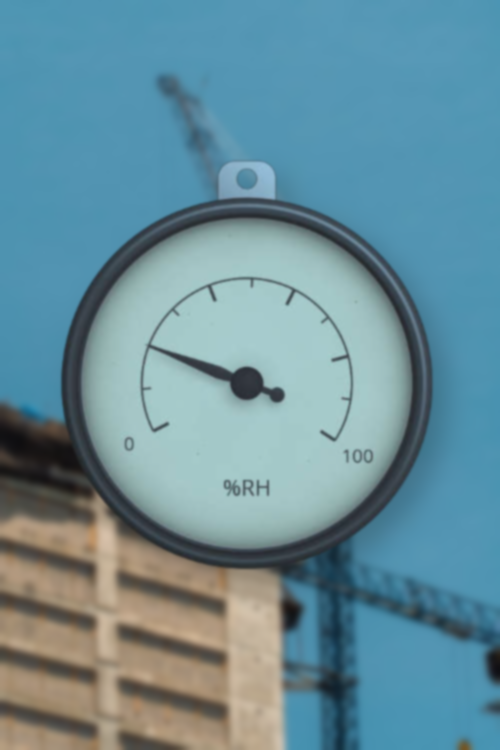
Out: 20
